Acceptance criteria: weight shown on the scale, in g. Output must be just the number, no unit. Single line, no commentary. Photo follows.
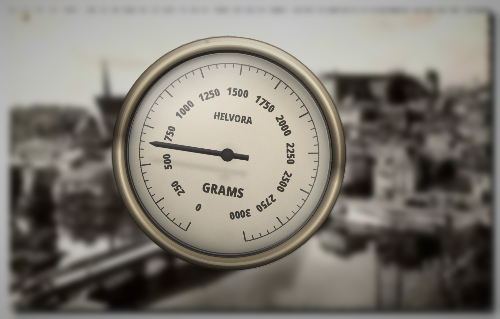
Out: 650
